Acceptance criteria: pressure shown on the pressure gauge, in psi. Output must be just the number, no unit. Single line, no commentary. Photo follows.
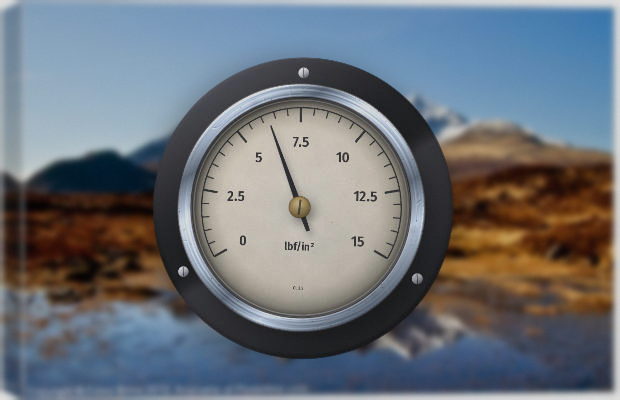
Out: 6.25
